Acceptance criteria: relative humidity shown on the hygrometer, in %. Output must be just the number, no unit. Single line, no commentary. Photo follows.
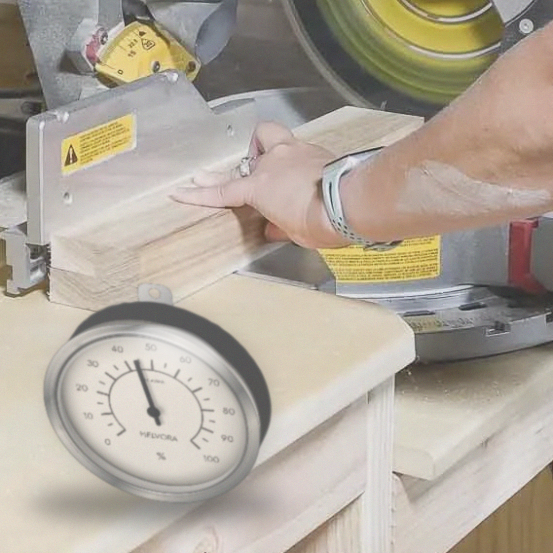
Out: 45
